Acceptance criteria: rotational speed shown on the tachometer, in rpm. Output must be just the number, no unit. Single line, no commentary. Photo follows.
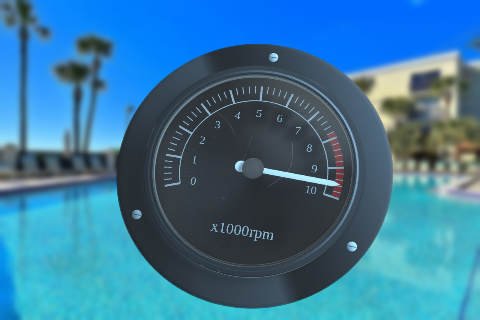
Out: 9600
